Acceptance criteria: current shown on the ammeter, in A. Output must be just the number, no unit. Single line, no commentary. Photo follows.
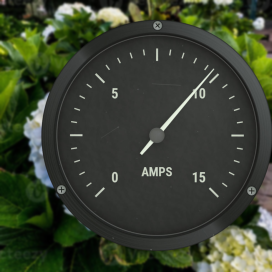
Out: 9.75
